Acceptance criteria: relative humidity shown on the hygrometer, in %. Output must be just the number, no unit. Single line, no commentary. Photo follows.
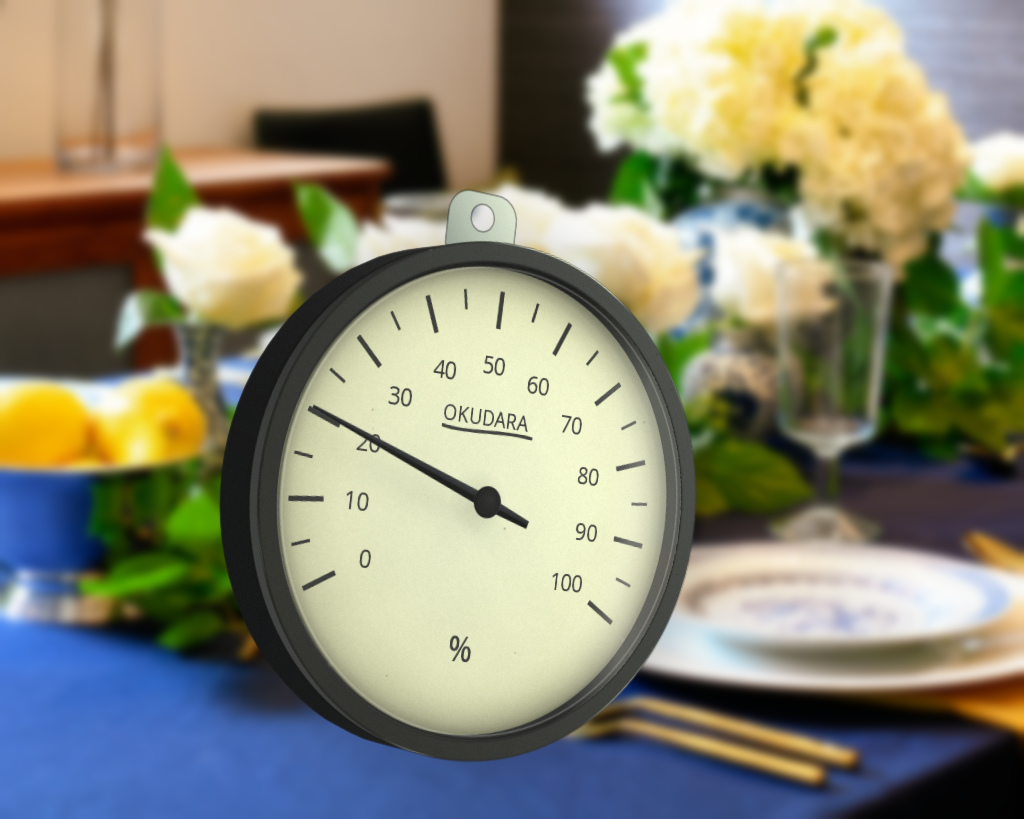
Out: 20
